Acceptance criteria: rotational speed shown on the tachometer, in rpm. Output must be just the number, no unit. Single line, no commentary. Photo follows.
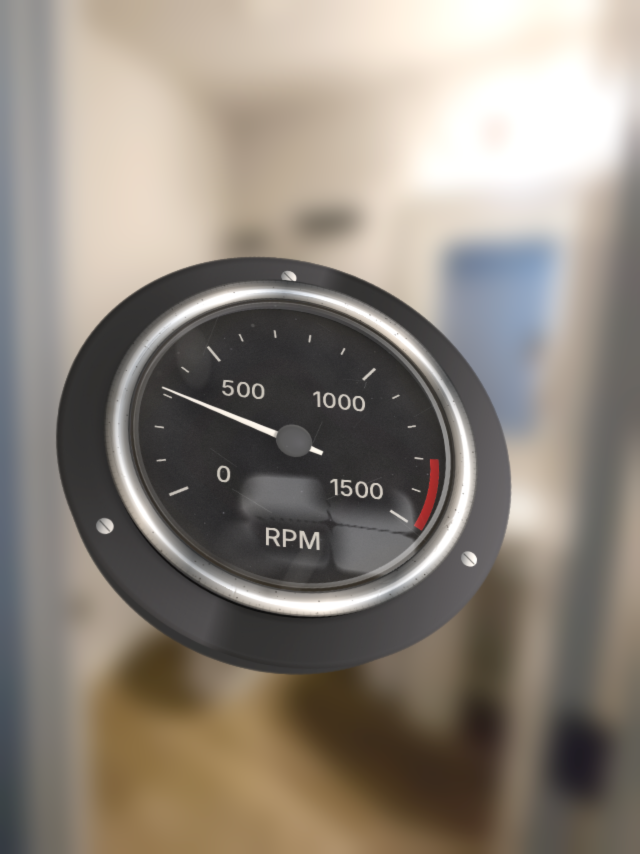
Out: 300
